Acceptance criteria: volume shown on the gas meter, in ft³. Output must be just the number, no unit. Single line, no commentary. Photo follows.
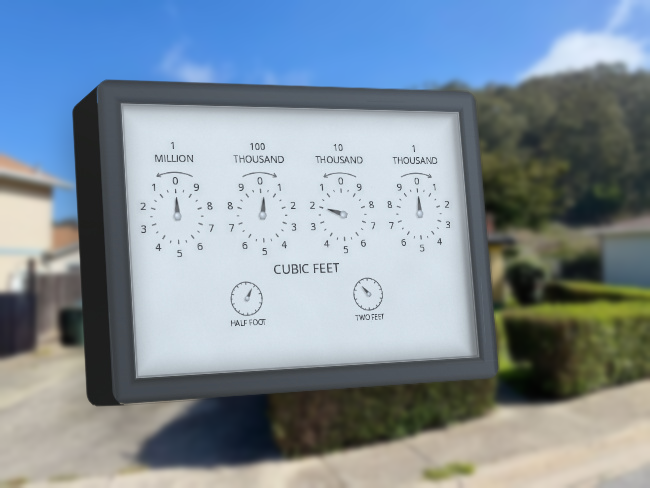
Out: 2000
